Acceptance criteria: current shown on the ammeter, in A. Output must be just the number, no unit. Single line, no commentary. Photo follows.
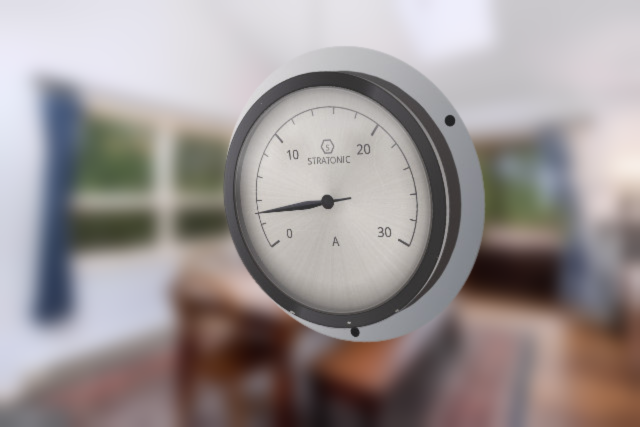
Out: 3
